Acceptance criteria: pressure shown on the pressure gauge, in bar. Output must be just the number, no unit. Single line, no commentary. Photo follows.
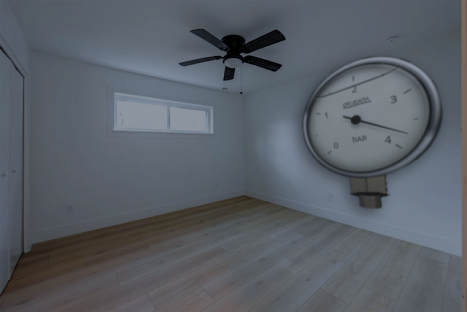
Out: 3.75
